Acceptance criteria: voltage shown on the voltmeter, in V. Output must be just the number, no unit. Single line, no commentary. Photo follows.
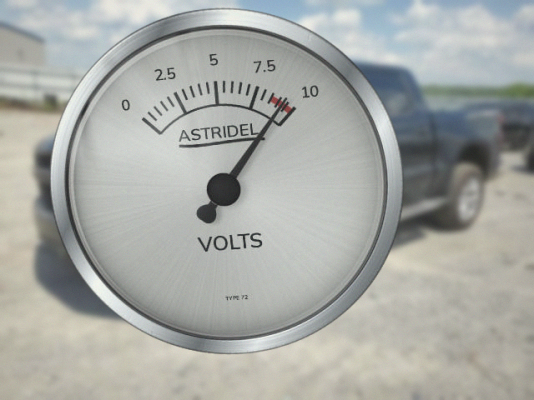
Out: 9.25
